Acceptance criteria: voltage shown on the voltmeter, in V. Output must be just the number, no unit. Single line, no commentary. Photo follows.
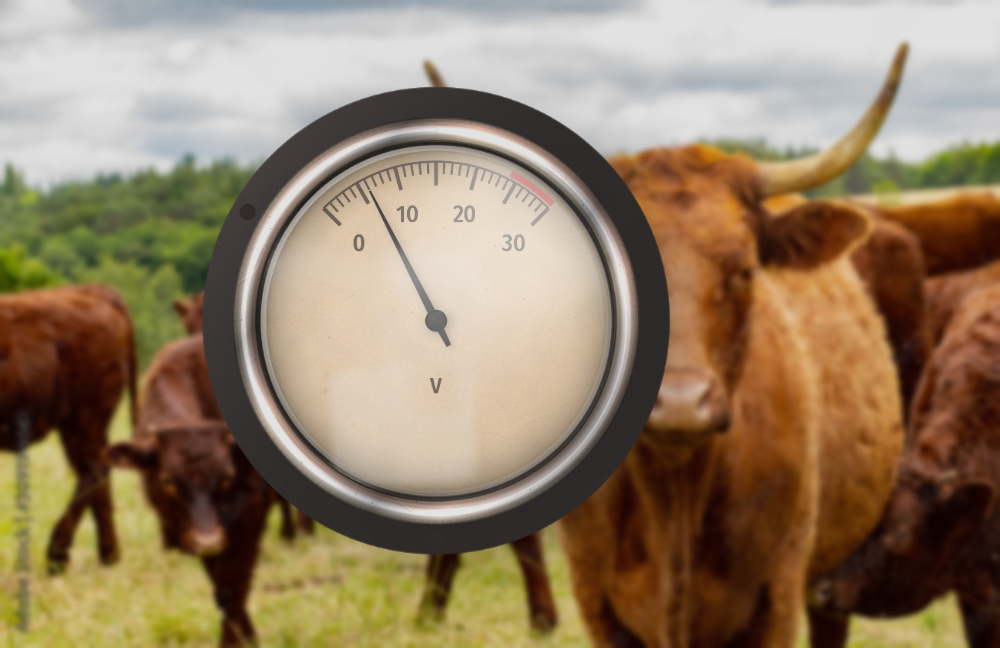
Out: 6
